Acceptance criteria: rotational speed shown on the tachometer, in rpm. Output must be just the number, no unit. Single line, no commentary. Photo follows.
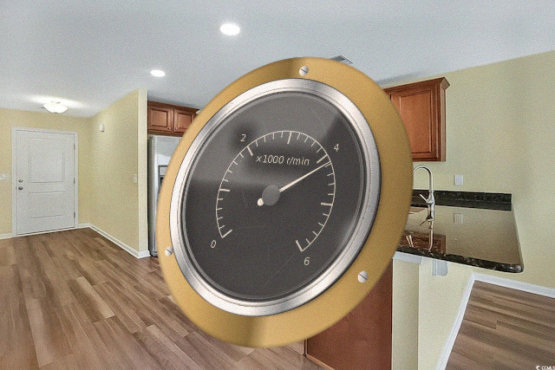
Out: 4200
